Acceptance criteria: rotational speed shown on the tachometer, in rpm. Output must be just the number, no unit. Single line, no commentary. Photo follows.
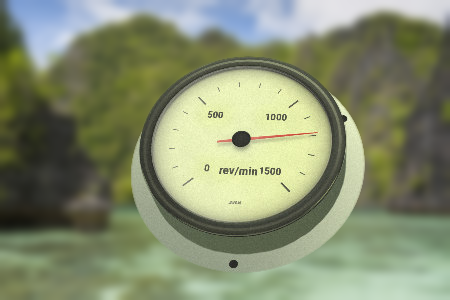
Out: 1200
